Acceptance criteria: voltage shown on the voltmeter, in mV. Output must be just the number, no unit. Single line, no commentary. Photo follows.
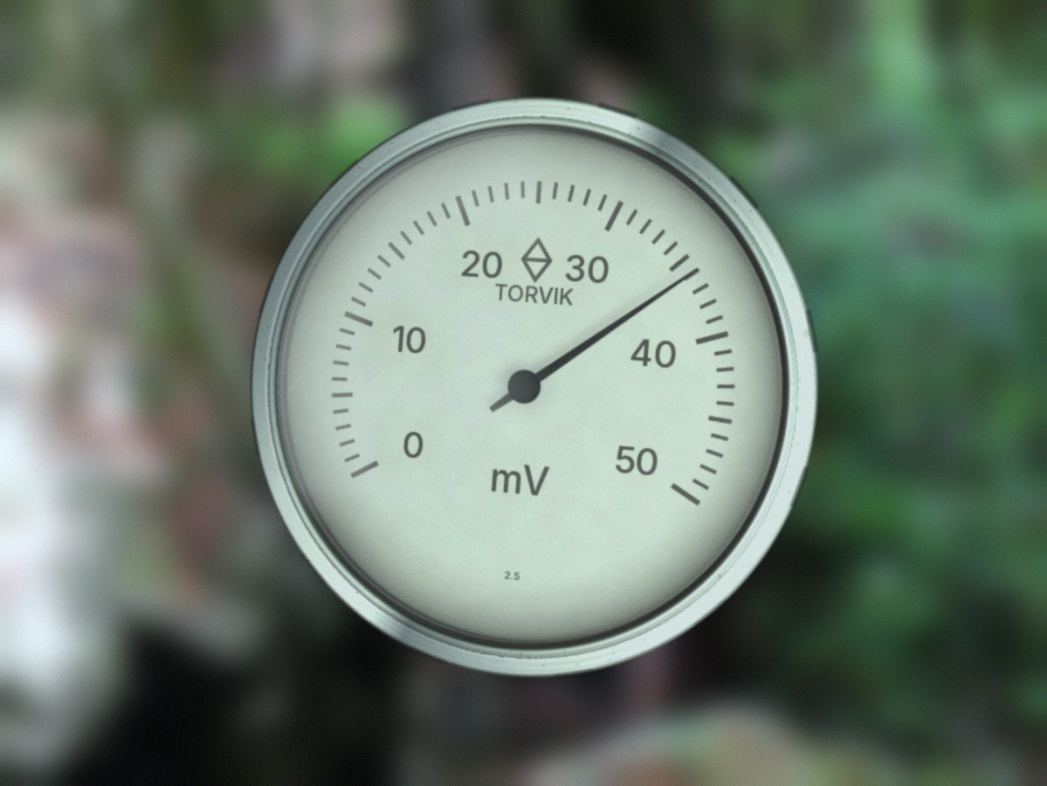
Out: 36
